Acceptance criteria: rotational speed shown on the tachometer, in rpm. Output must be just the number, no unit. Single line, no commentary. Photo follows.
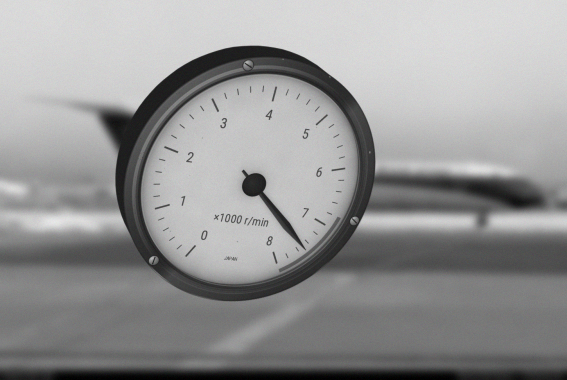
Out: 7500
